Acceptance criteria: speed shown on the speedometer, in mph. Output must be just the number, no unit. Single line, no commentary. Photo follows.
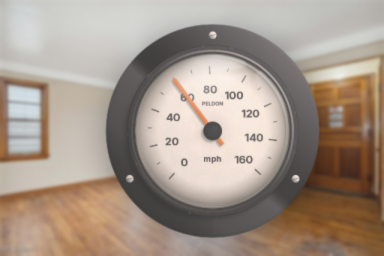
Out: 60
